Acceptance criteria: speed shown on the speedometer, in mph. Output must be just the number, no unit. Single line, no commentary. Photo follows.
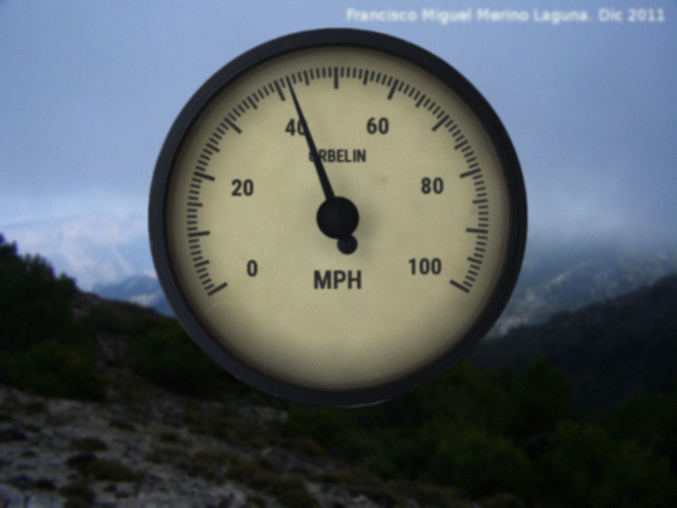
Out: 42
